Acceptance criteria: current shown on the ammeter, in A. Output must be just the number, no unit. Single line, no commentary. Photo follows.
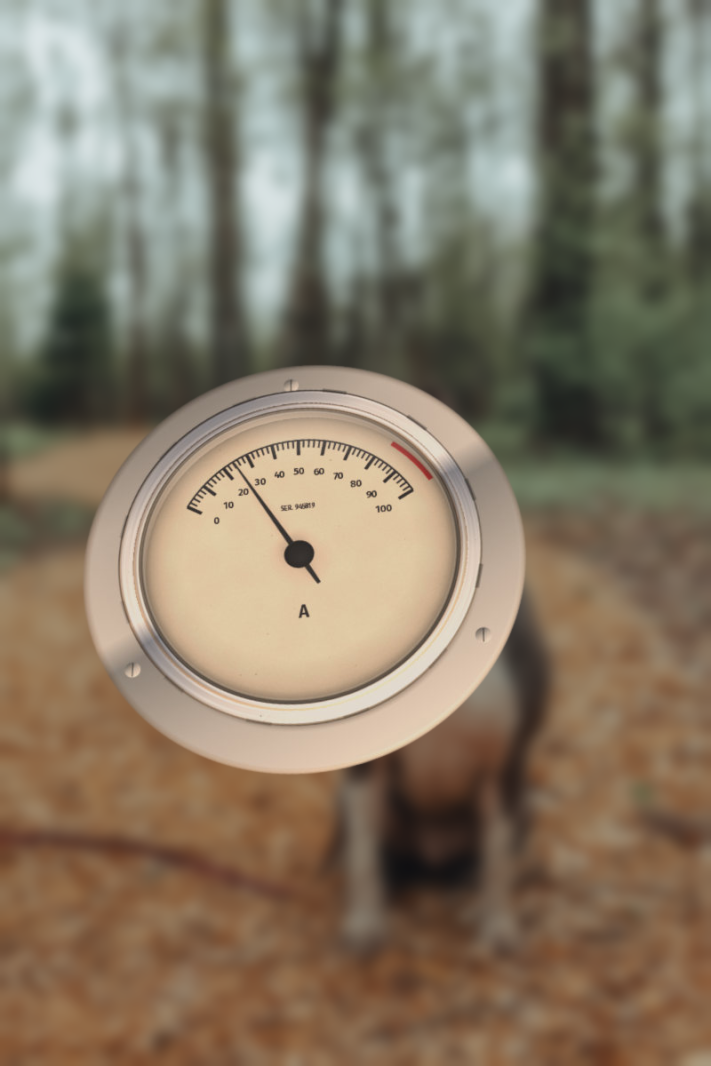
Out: 24
